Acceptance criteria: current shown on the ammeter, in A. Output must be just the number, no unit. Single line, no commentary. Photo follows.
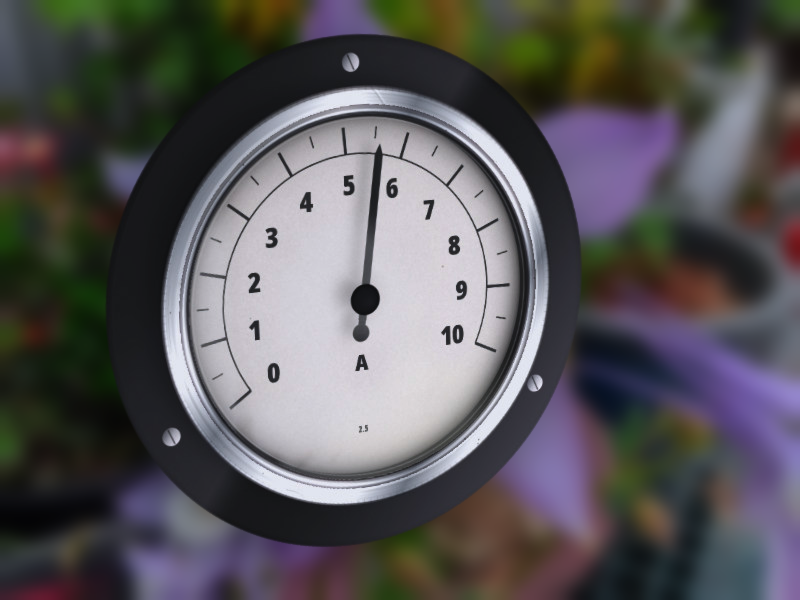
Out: 5.5
